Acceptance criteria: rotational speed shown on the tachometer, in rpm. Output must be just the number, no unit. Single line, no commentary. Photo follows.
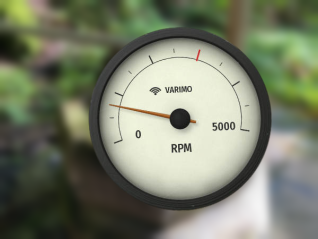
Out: 750
